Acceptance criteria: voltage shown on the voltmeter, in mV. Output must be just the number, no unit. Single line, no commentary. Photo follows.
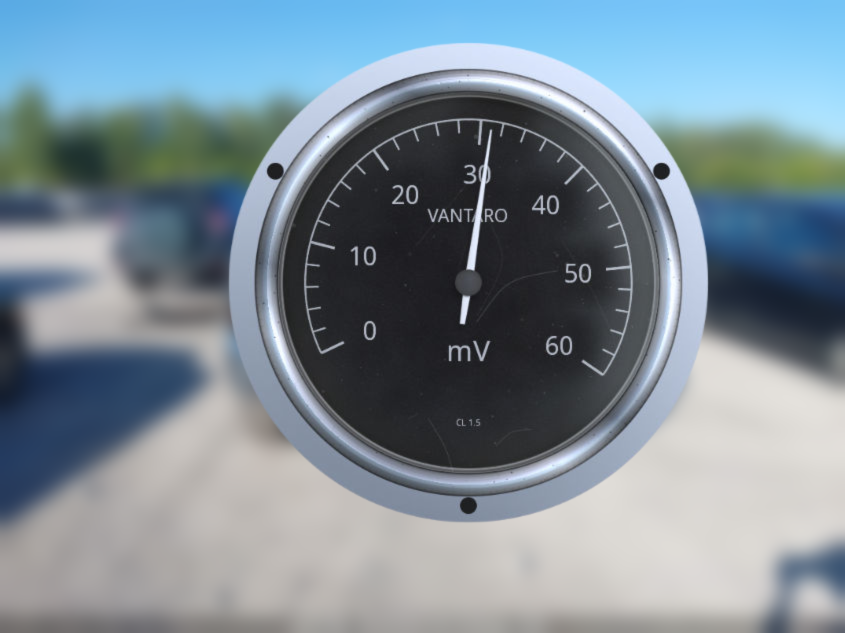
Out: 31
